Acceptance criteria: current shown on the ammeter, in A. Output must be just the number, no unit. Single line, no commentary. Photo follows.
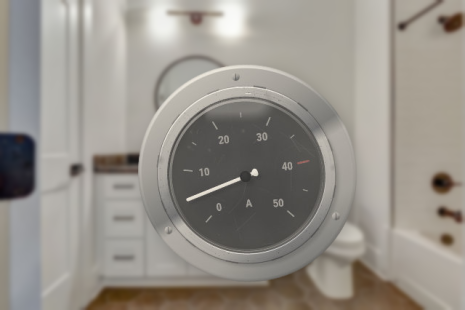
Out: 5
